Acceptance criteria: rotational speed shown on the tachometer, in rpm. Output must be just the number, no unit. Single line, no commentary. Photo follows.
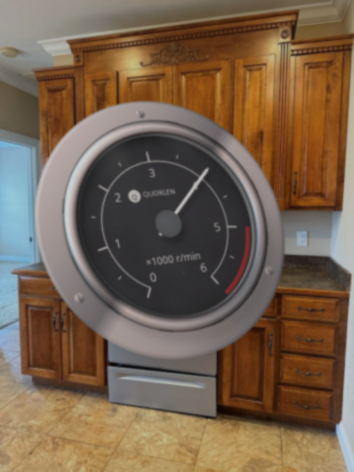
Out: 4000
